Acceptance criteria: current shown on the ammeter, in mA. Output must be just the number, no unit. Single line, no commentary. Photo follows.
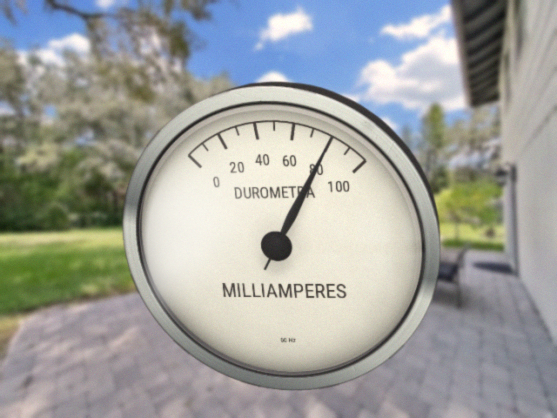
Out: 80
